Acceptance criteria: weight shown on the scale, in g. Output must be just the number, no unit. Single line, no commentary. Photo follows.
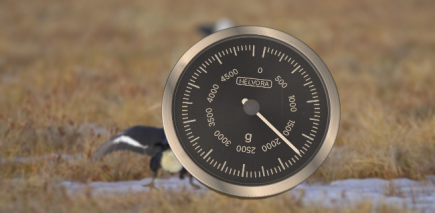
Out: 1750
